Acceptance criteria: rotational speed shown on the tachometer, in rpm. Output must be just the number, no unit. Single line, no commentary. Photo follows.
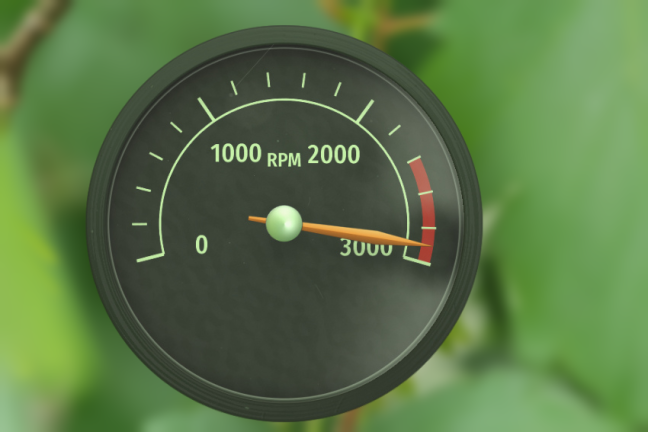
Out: 2900
